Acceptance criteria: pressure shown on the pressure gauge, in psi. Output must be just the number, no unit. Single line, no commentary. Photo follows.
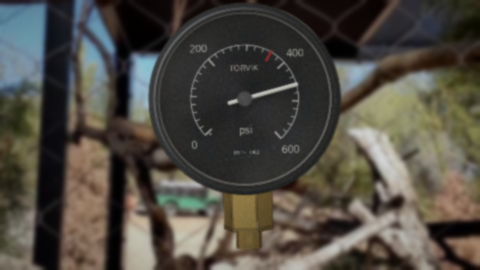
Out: 460
